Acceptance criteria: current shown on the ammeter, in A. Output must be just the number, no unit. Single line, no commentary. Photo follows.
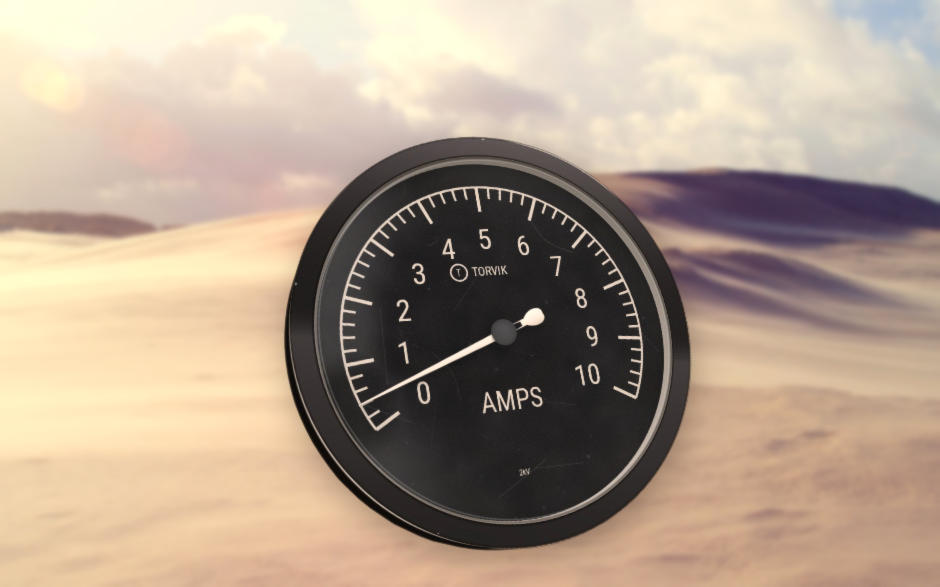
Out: 0.4
